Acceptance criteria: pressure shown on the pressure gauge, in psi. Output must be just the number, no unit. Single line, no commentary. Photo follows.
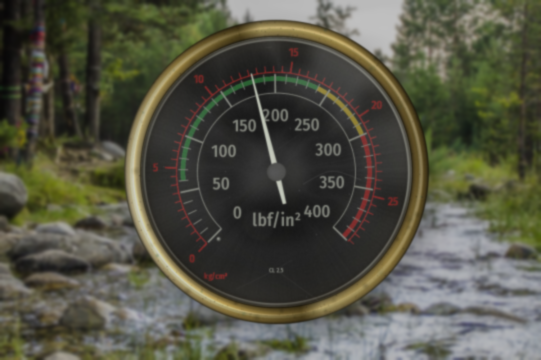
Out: 180
